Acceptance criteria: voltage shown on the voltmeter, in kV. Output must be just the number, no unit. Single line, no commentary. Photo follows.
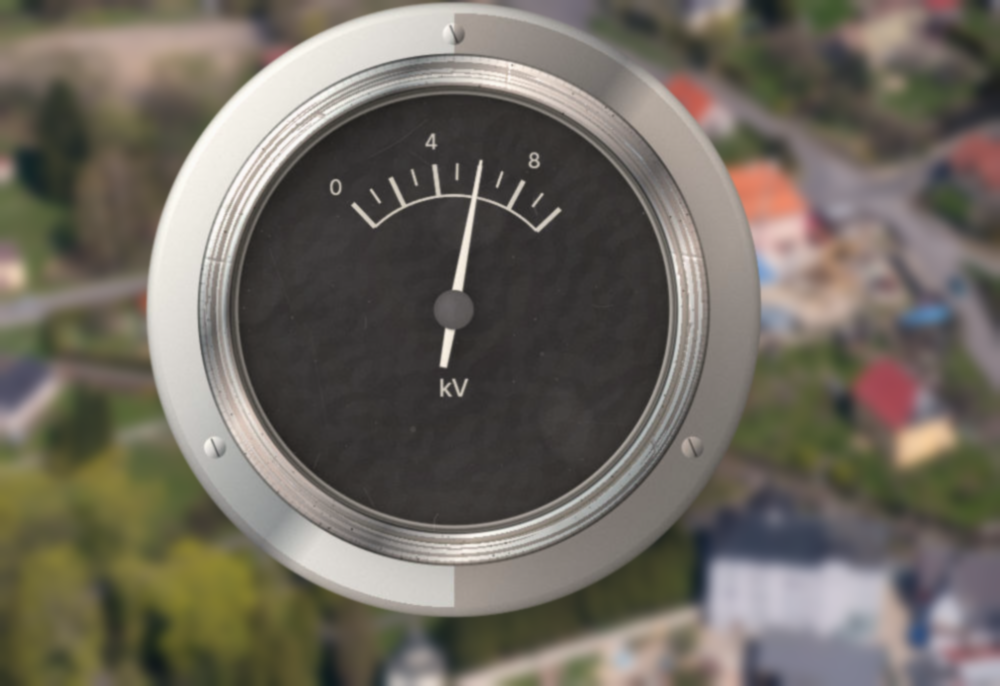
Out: 6
